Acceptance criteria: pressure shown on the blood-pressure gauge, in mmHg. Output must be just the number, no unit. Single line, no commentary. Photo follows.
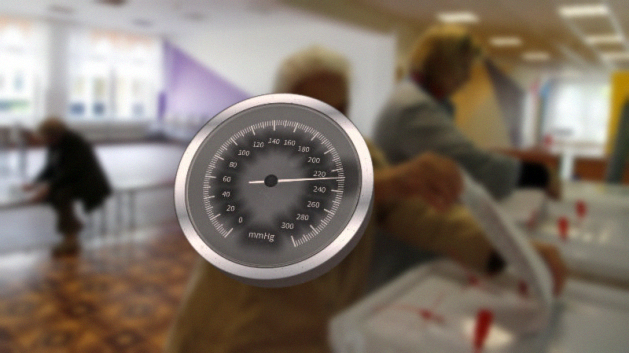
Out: 230
